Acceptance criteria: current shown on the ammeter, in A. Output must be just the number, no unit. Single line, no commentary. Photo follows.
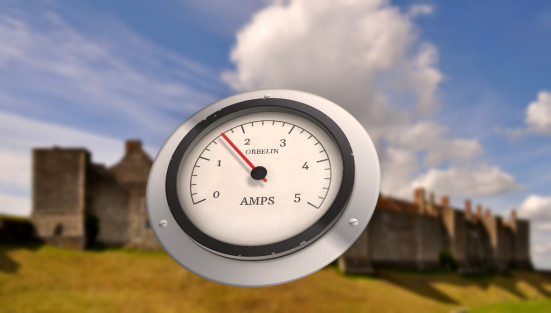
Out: 1.6
